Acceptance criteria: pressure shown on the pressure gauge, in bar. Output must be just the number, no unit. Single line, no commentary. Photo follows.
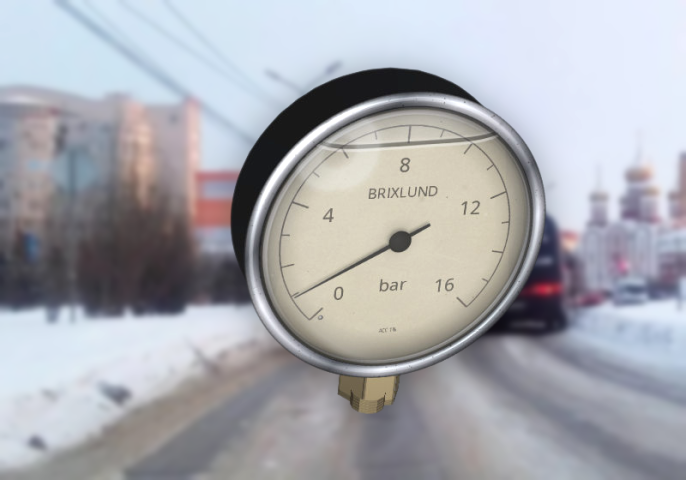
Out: 1
